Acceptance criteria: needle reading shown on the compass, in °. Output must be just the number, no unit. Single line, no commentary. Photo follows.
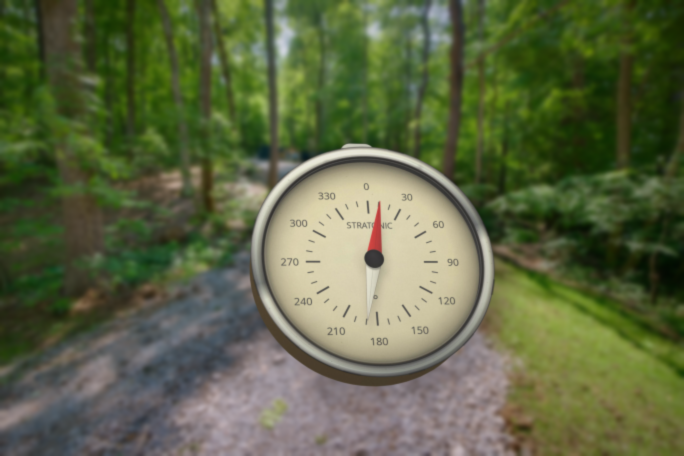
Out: 10
